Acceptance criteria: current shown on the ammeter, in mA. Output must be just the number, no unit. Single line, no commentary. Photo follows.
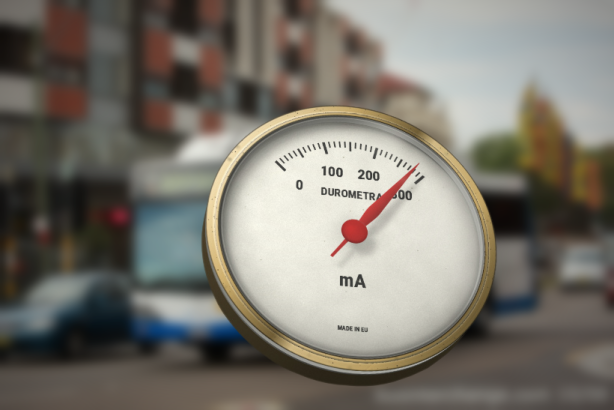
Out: 280
